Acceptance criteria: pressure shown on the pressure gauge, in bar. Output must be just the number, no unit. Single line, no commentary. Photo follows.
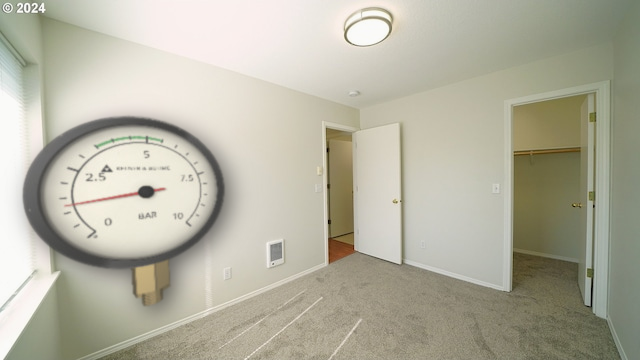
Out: 1.25
